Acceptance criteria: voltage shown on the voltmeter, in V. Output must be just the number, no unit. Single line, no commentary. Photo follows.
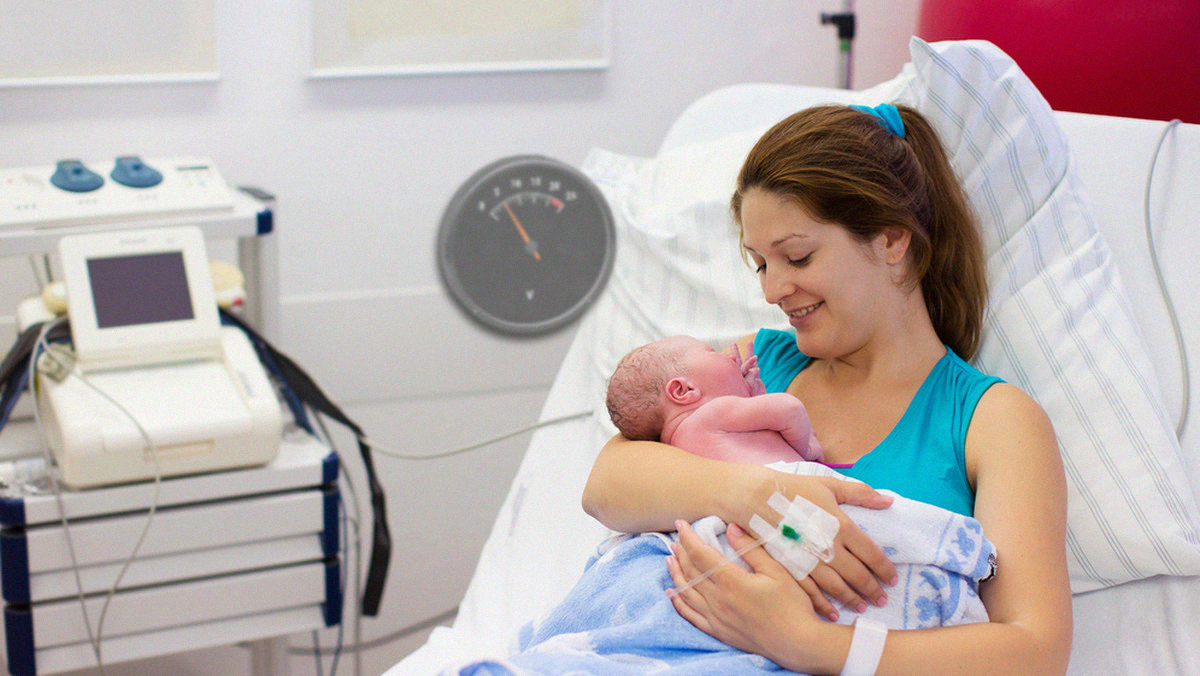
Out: 5
